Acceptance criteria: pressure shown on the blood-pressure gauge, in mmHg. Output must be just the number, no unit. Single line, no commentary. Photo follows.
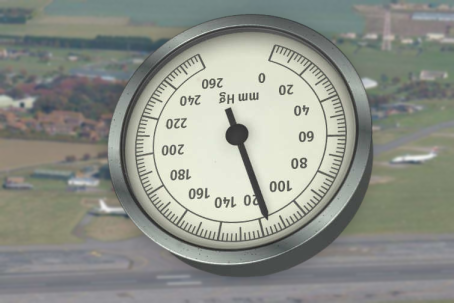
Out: 116
